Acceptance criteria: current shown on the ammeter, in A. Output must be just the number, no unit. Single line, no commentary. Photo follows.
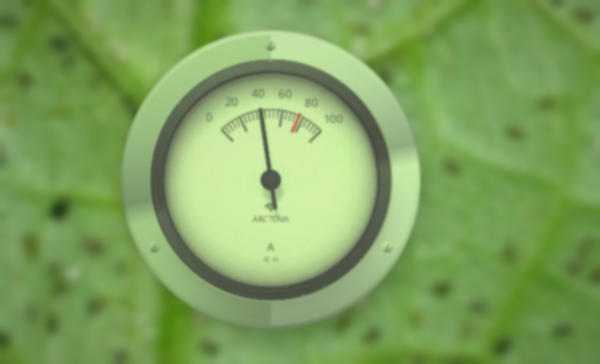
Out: 40
